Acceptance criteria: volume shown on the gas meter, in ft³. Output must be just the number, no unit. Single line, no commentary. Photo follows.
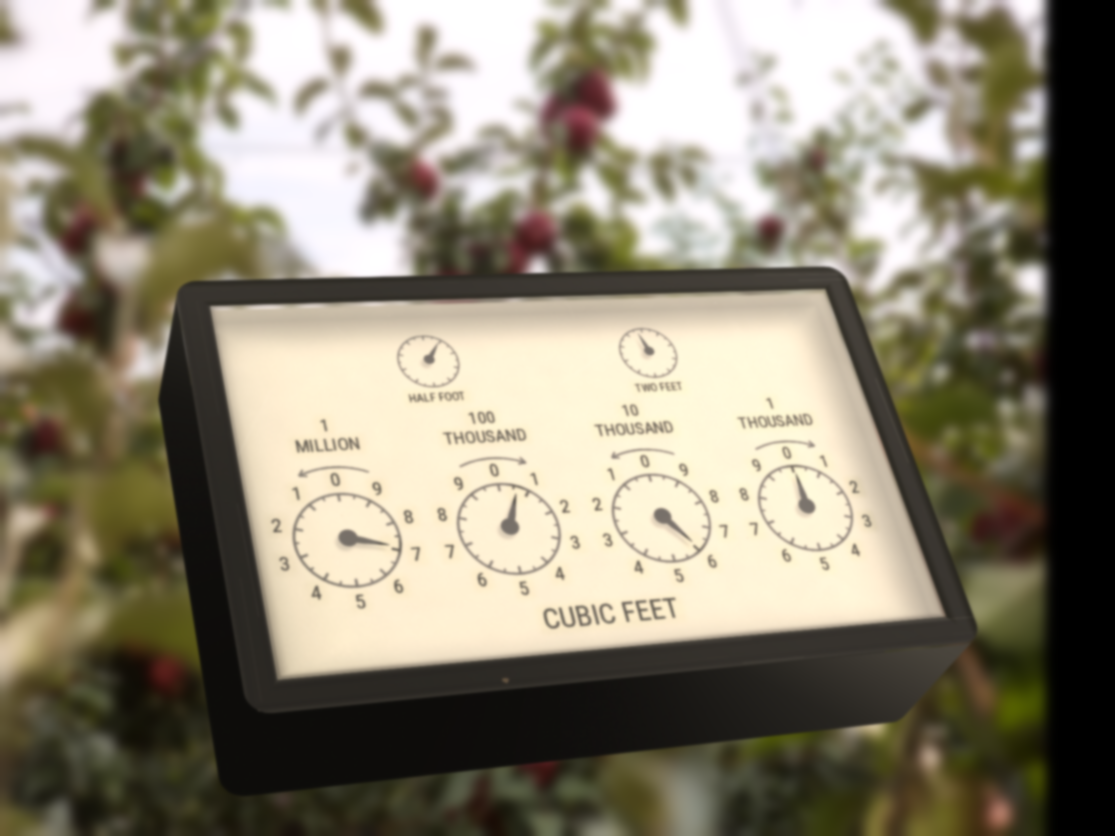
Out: 706000
